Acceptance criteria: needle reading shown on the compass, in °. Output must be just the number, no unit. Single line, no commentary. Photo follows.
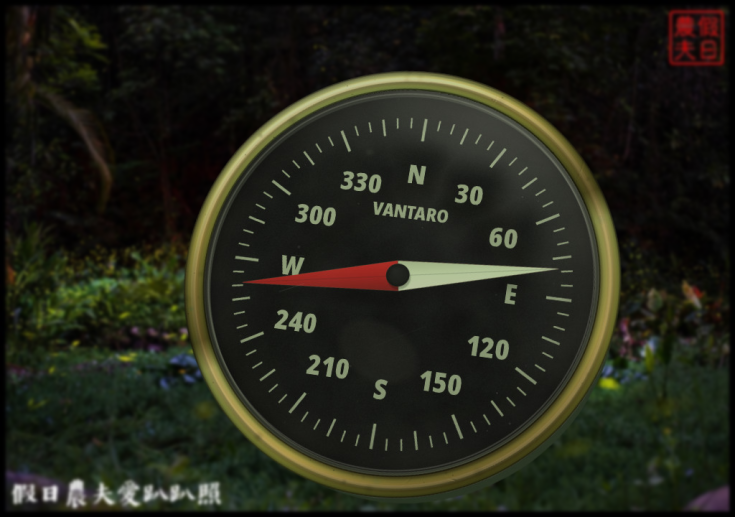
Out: 260
